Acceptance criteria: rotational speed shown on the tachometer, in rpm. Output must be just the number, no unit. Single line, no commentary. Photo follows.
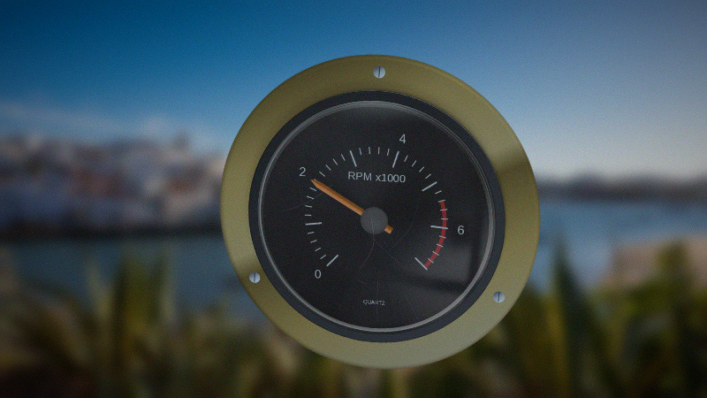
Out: 2000
